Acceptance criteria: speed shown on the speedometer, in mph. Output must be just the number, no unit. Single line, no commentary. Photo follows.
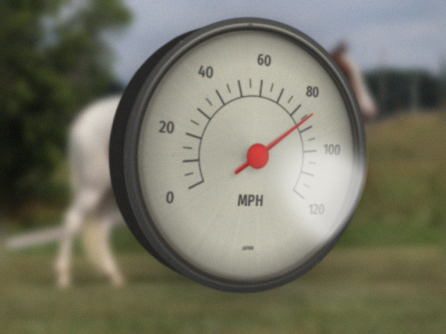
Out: 85
